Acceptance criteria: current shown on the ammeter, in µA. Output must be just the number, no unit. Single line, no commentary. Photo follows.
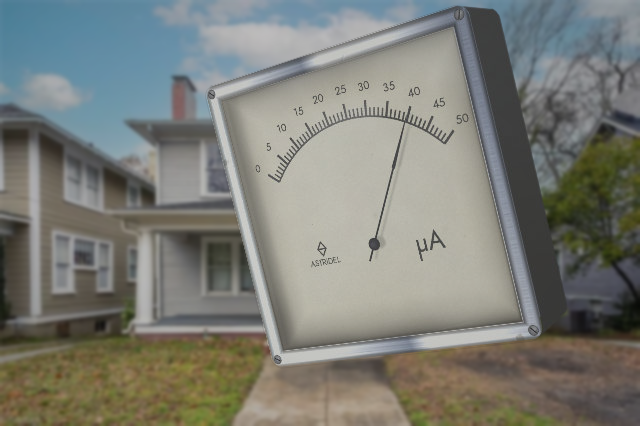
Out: 40
